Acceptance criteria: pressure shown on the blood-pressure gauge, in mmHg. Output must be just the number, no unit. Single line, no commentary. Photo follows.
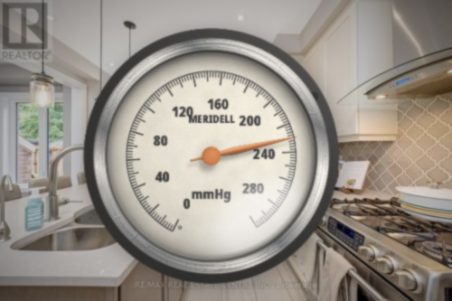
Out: 230
